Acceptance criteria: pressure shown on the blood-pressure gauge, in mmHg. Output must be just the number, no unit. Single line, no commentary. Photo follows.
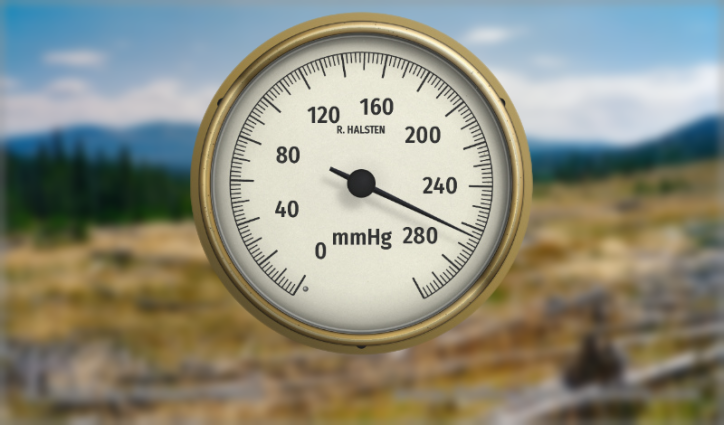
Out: 264
